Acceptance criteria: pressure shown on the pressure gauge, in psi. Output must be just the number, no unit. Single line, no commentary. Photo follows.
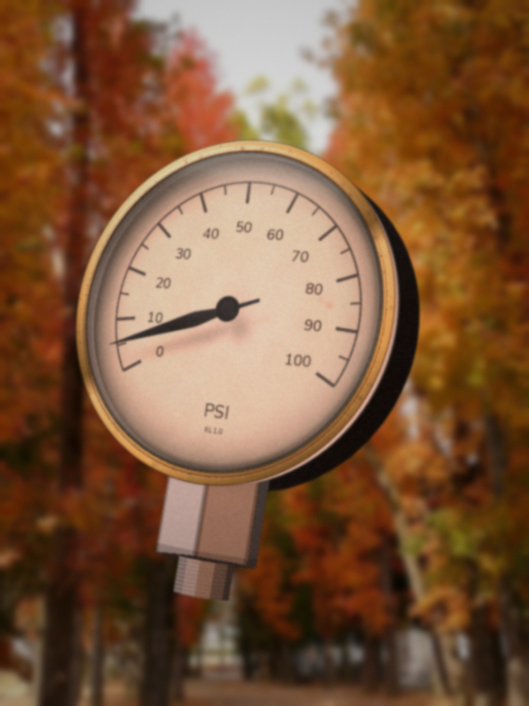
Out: 5
